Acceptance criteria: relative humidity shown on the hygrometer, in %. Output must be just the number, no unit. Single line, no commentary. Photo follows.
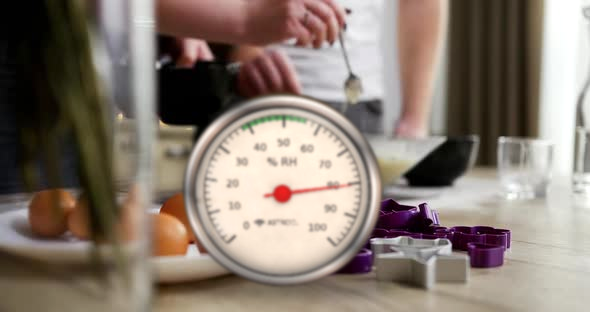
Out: 80
